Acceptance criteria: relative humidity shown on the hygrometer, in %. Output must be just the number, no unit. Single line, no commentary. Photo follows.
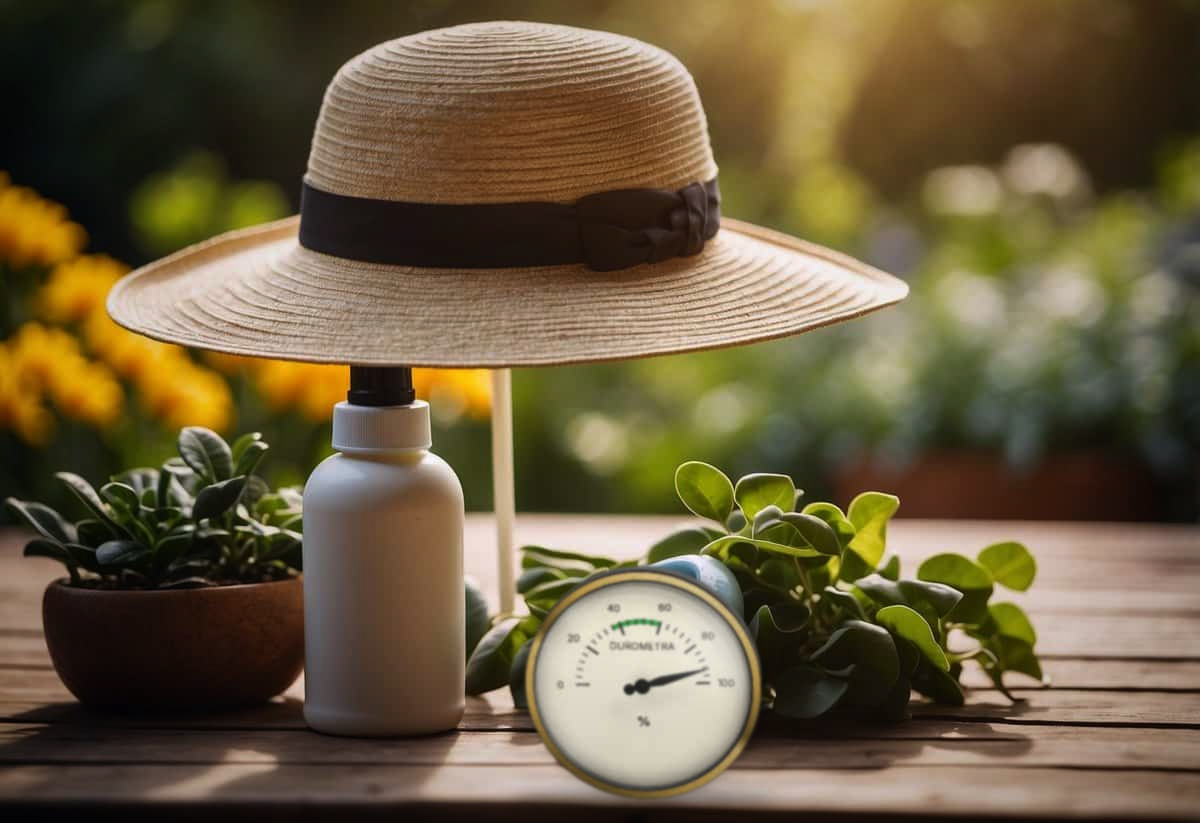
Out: 92
